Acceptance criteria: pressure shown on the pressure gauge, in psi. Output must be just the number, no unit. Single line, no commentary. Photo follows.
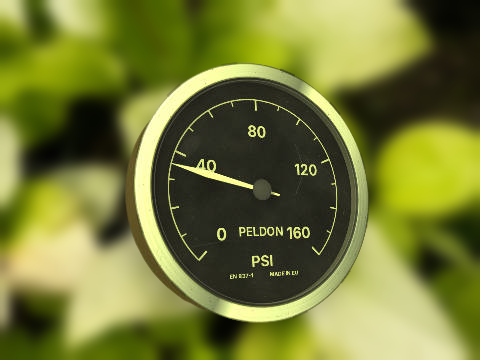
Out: 35
